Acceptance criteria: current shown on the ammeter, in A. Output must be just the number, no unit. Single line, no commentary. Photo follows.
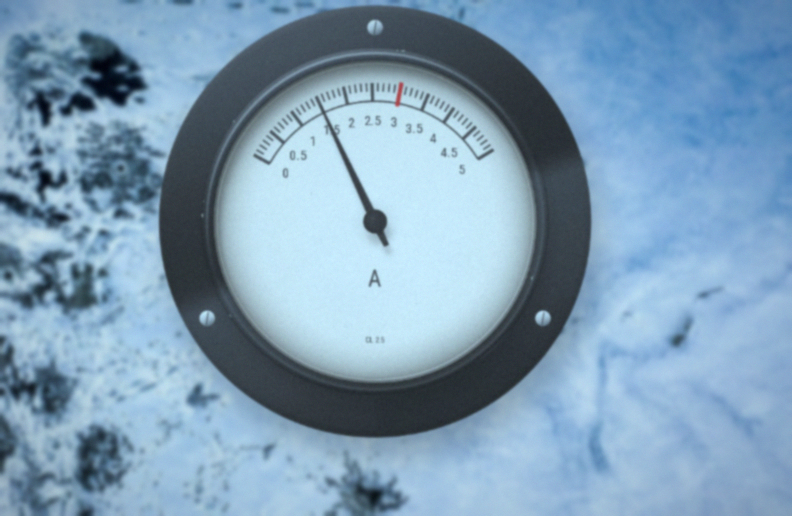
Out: 1.5
